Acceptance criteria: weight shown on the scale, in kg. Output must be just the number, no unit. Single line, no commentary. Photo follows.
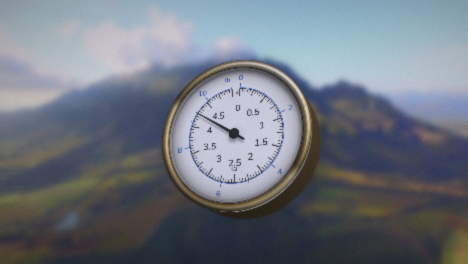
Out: 4.25
